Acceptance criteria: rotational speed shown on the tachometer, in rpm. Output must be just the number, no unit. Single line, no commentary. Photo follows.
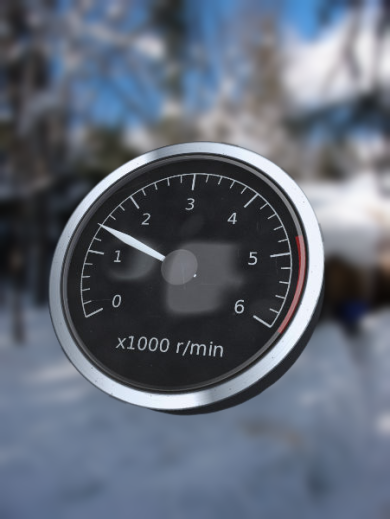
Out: 1400
